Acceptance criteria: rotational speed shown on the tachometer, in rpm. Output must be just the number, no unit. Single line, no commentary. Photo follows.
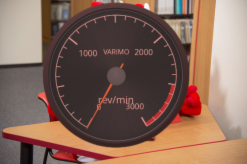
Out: 0
